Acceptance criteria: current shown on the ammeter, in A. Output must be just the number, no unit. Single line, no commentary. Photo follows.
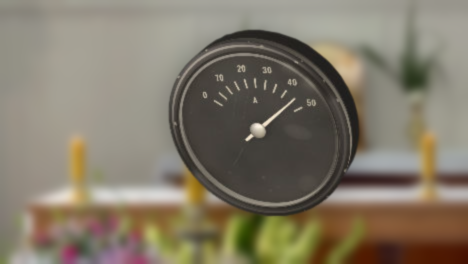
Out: 45
